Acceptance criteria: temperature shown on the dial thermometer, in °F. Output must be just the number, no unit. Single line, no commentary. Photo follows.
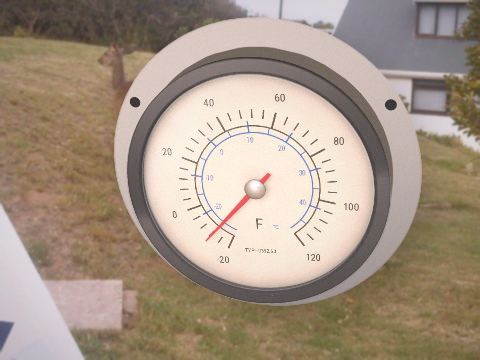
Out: -12
